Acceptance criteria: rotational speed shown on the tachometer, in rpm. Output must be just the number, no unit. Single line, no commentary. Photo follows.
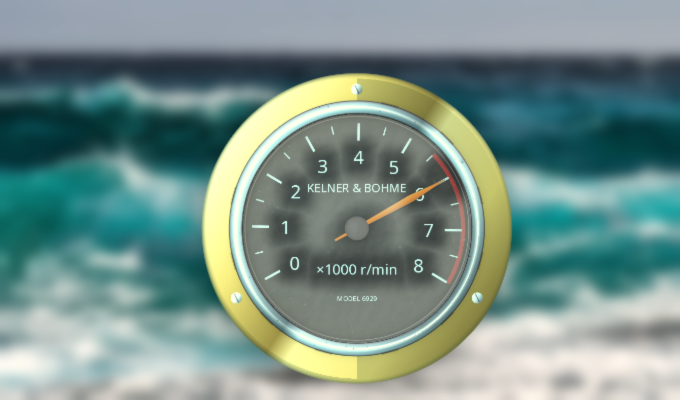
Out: 6000
